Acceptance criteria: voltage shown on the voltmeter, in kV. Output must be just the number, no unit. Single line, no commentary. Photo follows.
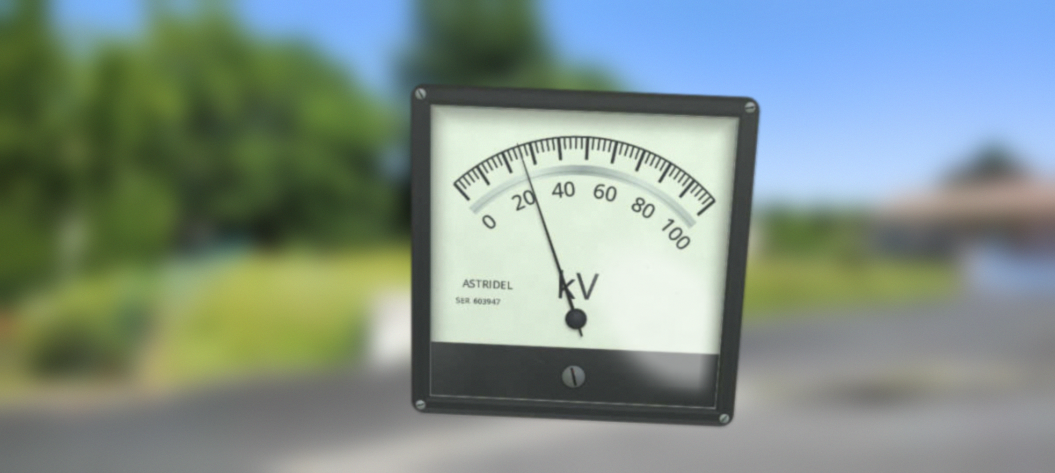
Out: 26
